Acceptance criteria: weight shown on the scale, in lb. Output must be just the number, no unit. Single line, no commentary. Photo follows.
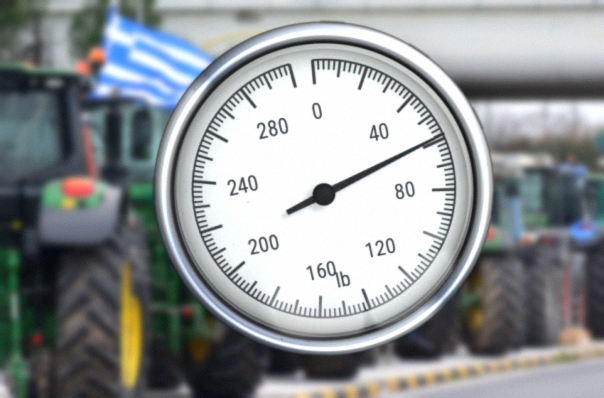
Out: 58
